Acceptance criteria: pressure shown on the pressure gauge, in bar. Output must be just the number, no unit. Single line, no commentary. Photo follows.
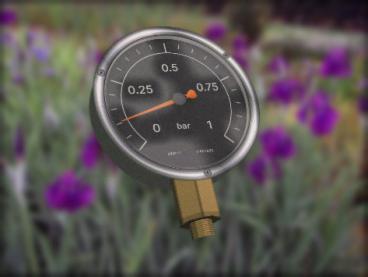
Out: 0.1
